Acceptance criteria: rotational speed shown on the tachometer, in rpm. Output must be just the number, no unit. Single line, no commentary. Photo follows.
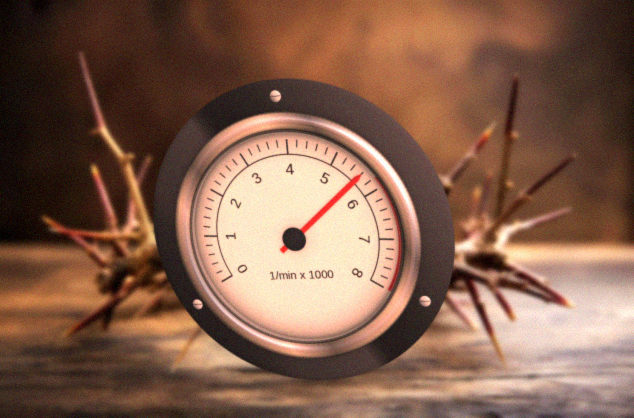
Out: 5600
